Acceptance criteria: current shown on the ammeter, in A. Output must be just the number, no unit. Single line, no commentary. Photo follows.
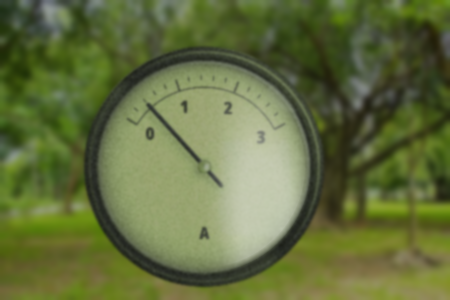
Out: 0.4
